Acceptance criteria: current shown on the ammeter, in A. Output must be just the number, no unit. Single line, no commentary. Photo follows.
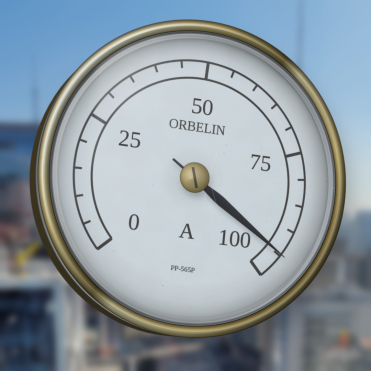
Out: 95
